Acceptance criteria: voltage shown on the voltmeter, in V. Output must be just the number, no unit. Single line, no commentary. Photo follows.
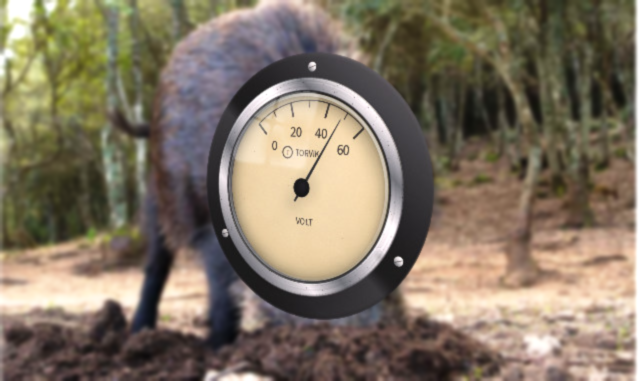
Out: 50
